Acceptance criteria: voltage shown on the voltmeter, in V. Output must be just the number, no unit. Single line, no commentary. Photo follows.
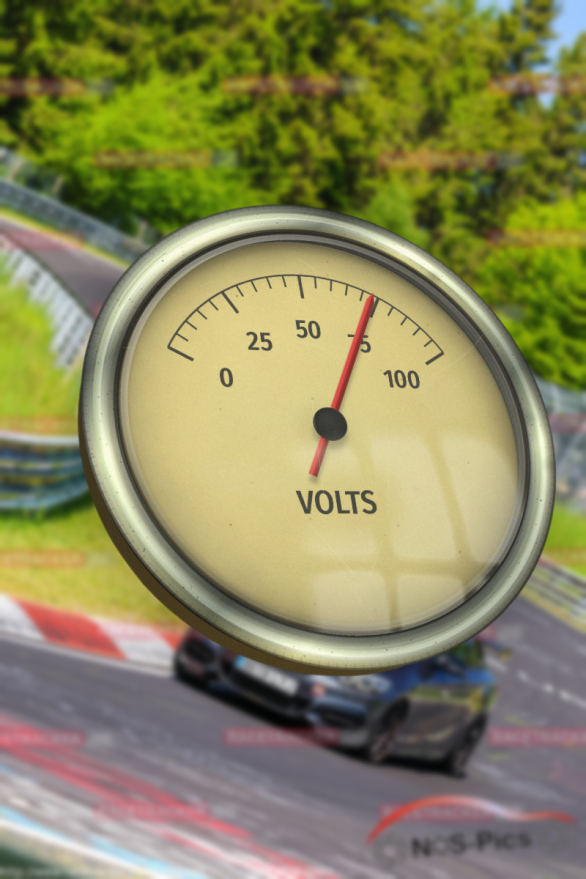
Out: 72.5
